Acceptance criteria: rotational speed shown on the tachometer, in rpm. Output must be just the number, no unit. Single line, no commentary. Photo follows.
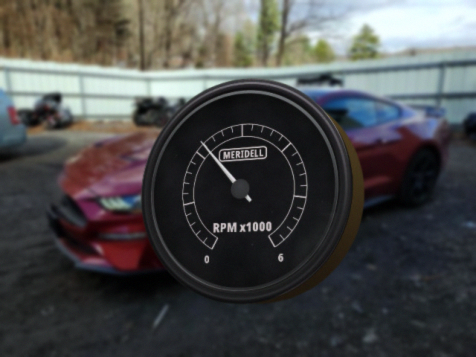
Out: 2200
